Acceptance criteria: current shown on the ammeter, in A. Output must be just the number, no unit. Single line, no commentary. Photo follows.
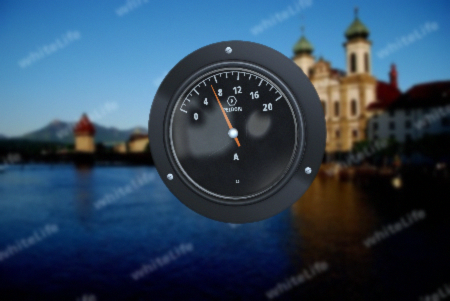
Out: 7
